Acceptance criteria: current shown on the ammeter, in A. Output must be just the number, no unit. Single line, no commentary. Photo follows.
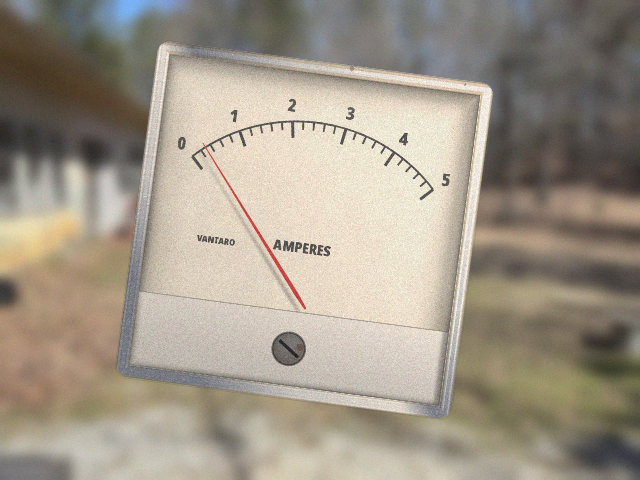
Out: 0.3
